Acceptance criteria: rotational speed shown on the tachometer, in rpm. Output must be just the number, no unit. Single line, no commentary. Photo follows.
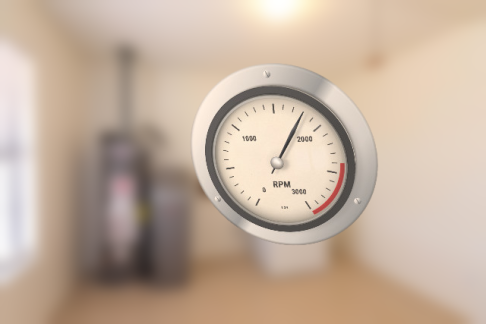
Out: 1800
